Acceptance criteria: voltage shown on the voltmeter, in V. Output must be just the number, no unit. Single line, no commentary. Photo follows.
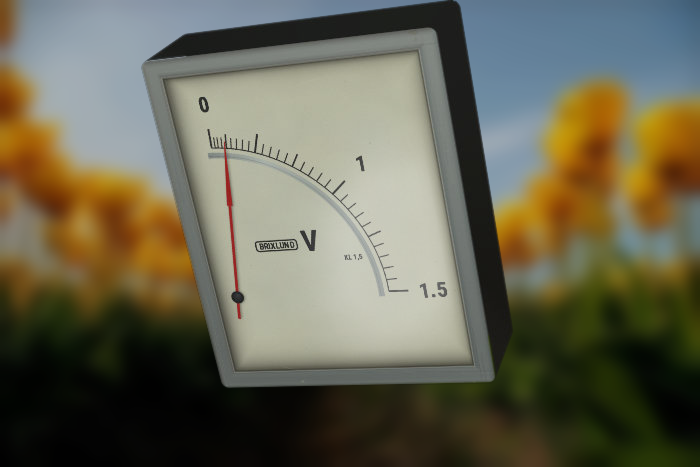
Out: 0.25
